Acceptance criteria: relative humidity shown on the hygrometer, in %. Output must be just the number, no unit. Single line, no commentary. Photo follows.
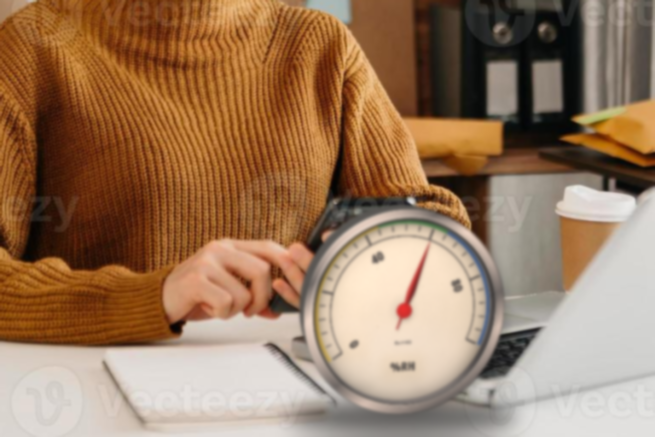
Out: 60
